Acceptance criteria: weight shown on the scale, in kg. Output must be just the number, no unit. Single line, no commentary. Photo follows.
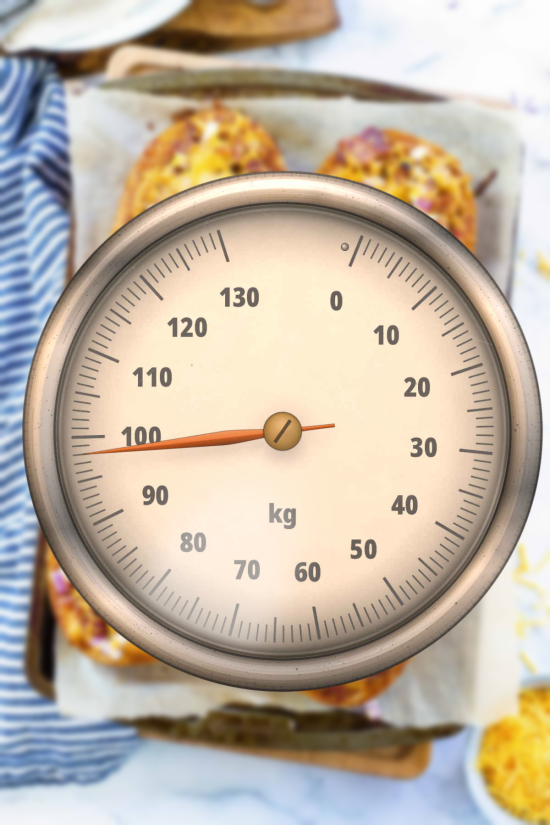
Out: 98
